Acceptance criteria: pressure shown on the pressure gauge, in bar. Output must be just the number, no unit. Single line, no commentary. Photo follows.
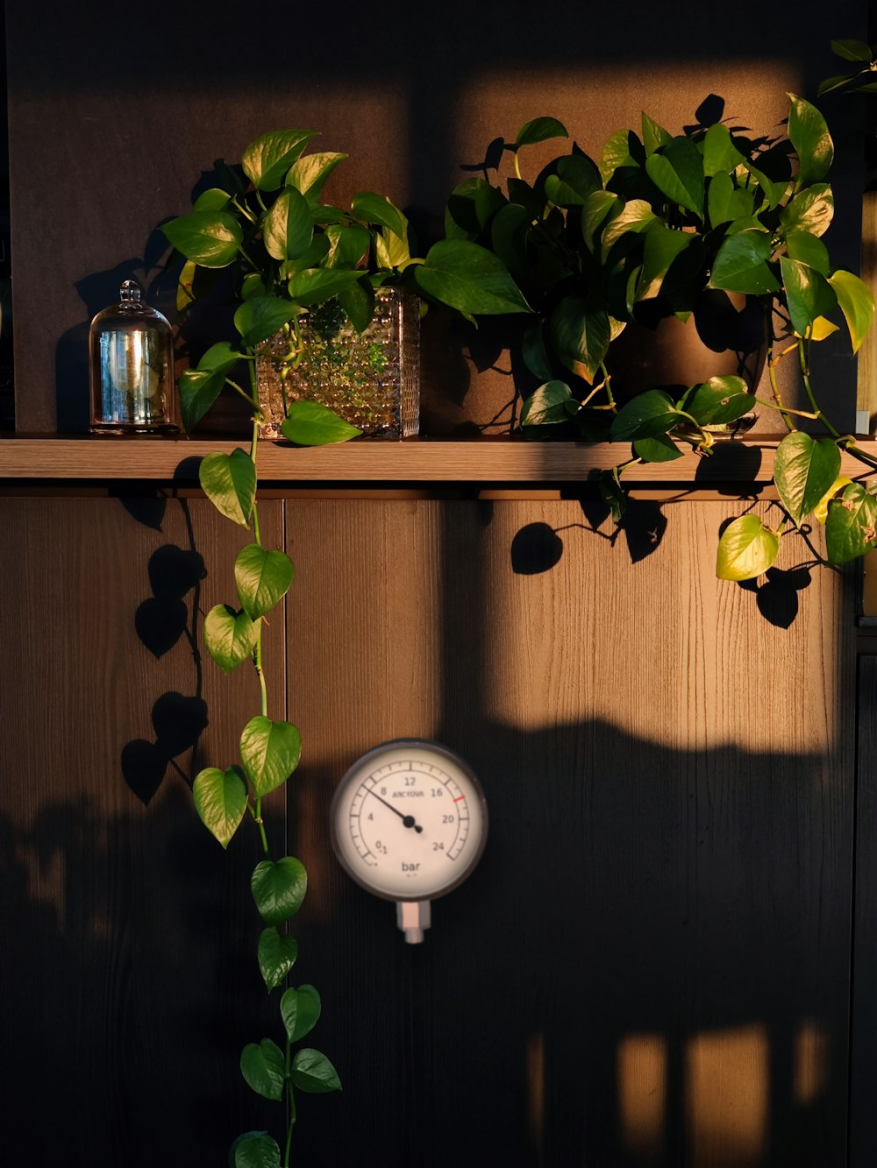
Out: 7
